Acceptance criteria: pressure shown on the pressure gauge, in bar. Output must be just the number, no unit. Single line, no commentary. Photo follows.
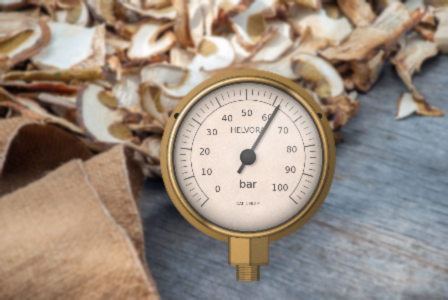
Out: 62
